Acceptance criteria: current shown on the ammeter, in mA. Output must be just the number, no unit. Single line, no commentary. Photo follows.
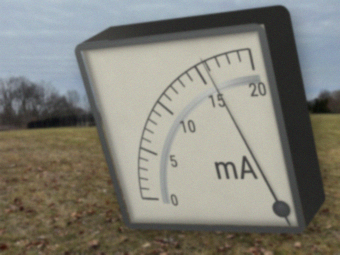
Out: 16
